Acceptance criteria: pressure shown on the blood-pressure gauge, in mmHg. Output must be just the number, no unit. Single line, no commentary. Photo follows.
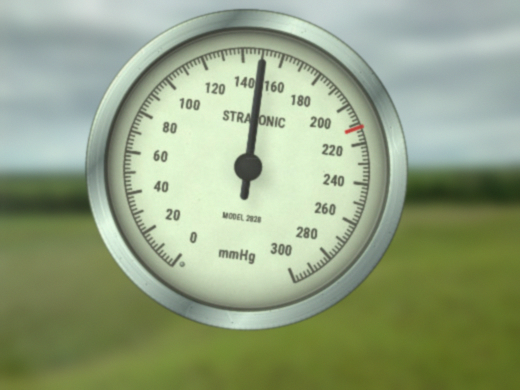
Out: 150
